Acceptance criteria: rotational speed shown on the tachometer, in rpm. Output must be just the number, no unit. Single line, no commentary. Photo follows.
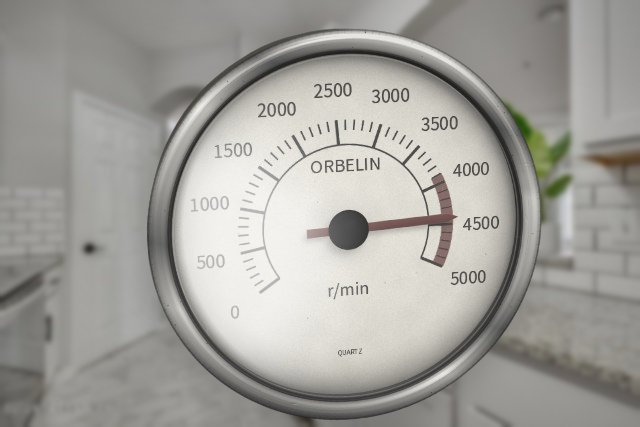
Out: 4400
